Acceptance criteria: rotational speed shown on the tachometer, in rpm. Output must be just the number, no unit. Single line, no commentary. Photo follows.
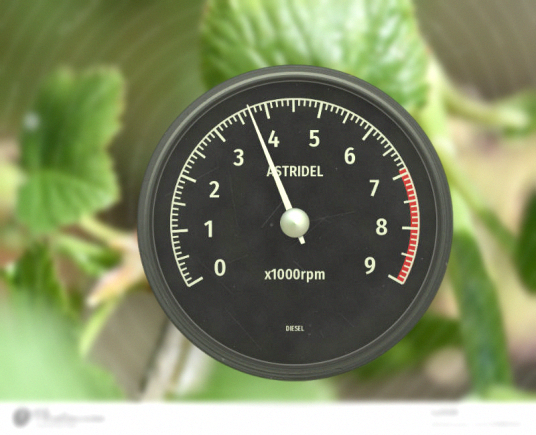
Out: 3700
